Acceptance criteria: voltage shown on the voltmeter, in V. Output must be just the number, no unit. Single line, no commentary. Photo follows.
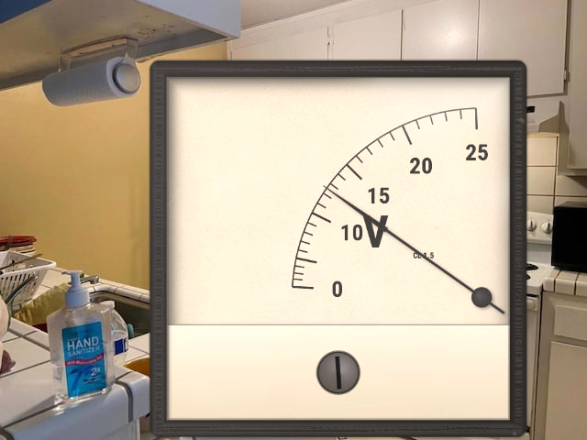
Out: 12.5
